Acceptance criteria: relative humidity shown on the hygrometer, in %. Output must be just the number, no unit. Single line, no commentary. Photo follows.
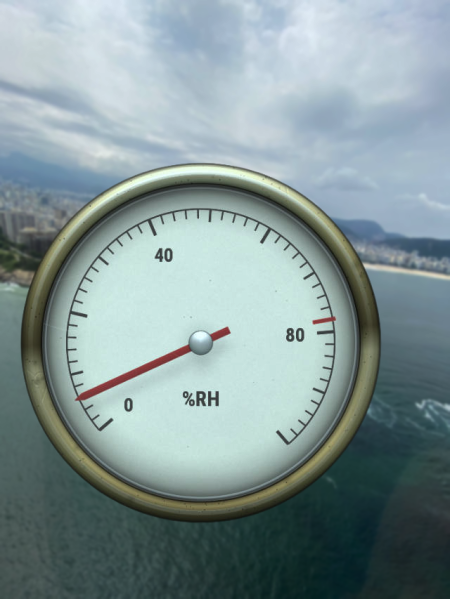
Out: 6
